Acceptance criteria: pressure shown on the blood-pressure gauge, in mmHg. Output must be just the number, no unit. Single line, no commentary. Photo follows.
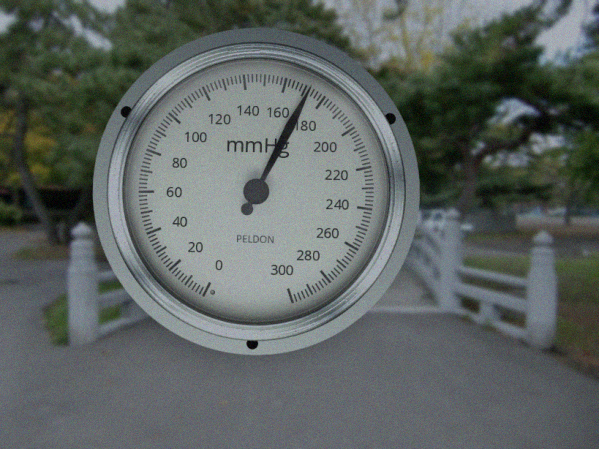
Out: 172
